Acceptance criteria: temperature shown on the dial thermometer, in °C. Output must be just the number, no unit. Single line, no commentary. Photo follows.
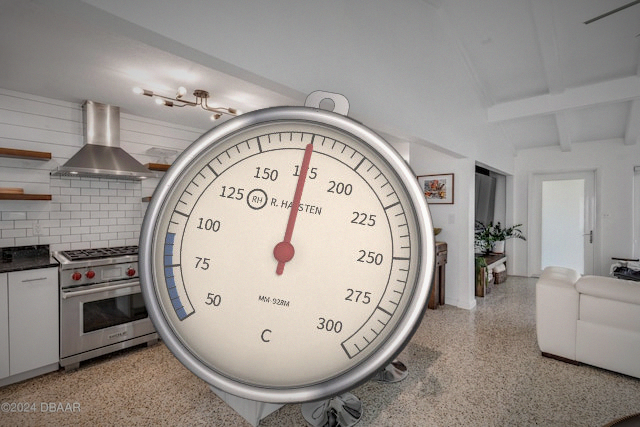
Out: 175
